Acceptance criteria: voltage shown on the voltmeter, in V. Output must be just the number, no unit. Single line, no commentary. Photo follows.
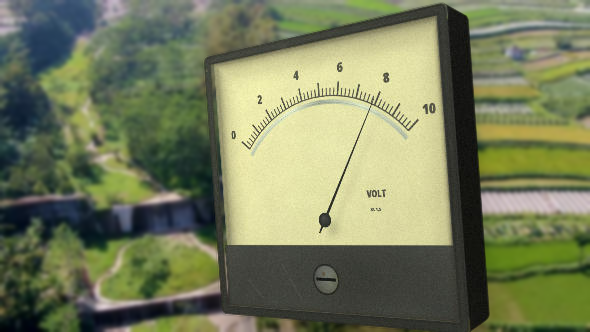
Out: 8
